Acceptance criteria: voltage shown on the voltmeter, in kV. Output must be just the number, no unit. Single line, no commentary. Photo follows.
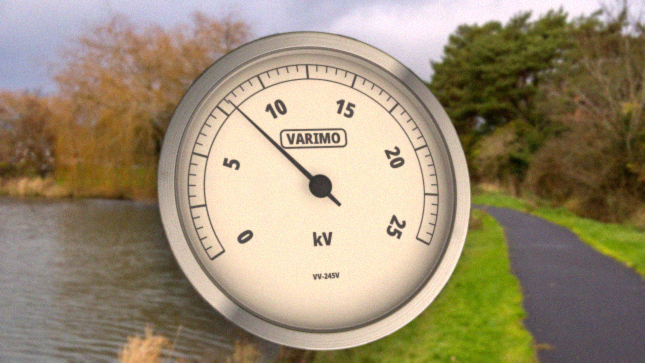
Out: 8
